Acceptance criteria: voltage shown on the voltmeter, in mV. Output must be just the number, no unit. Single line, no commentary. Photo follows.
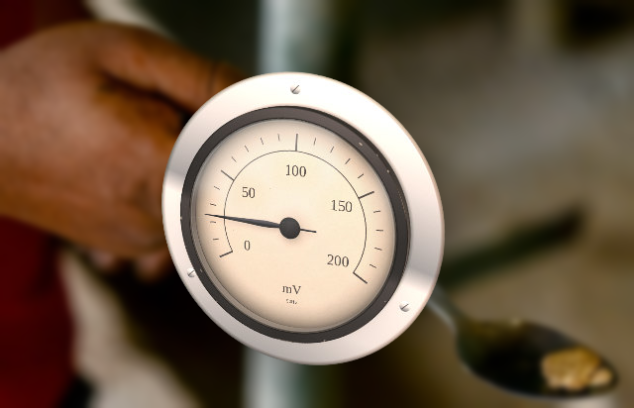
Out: 25
